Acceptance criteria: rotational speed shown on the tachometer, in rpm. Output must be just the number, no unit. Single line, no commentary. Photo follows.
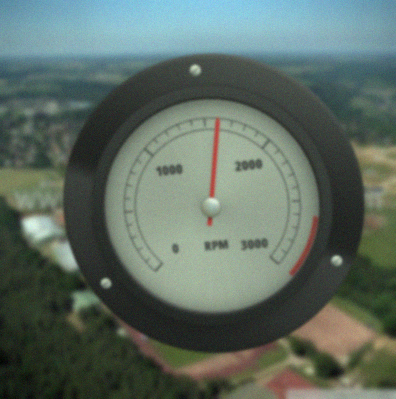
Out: 1600
